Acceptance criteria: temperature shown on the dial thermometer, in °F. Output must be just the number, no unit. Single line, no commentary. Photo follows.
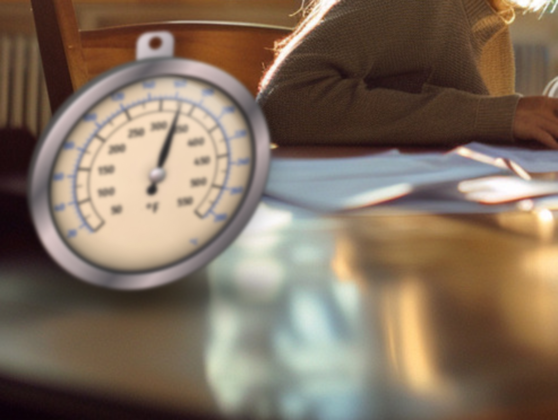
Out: 325
